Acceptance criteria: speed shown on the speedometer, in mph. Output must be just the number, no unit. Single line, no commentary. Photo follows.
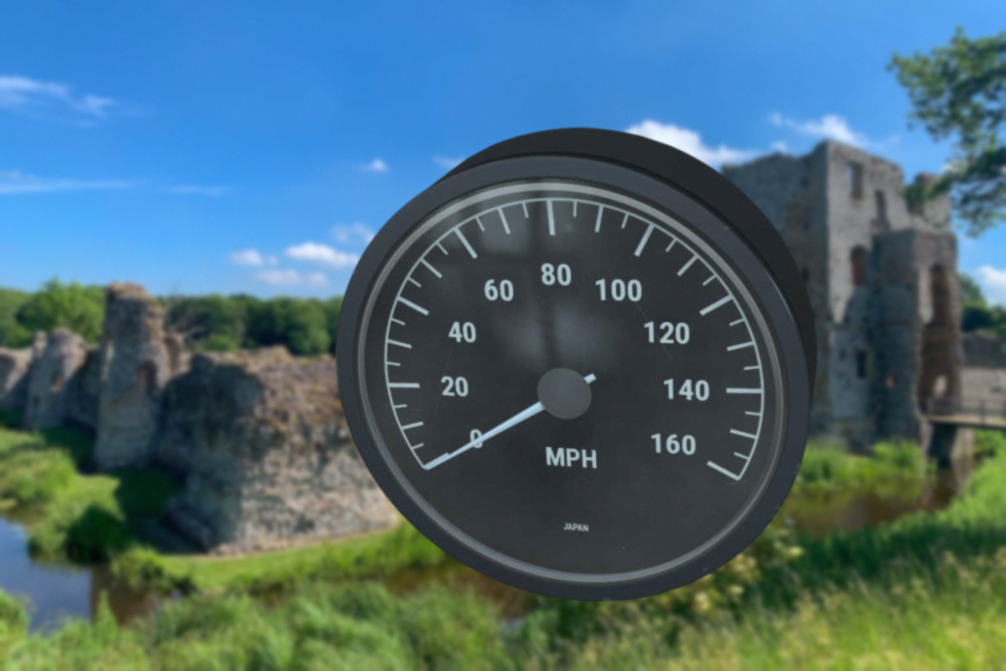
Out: 0
